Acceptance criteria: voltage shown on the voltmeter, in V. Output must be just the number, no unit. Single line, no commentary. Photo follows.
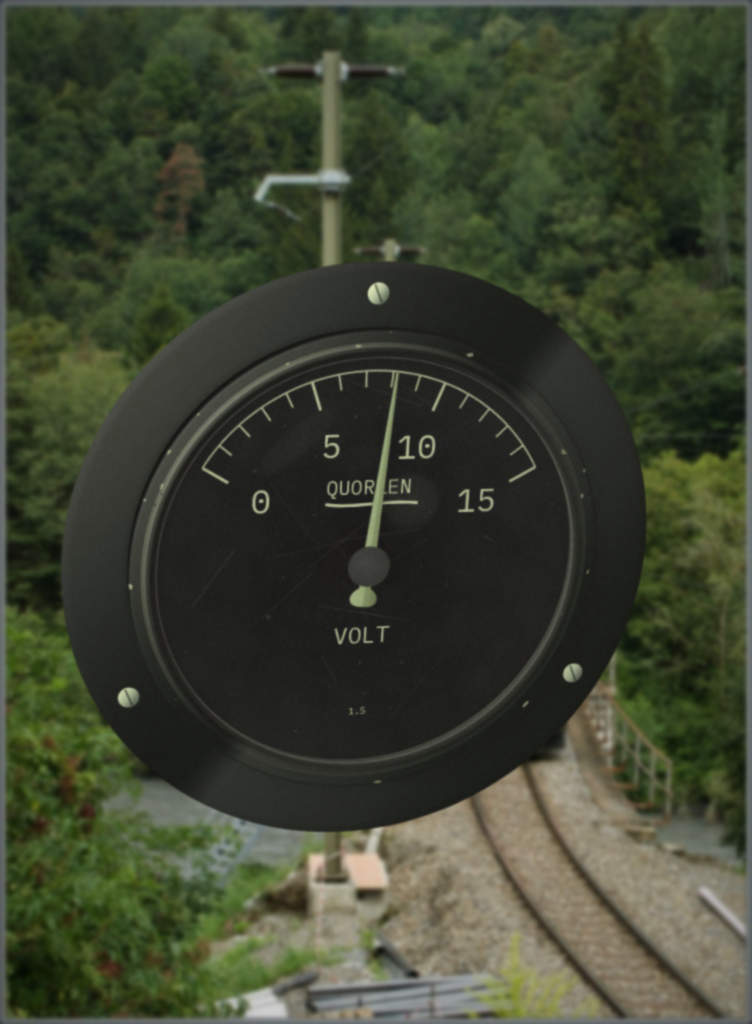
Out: 8
